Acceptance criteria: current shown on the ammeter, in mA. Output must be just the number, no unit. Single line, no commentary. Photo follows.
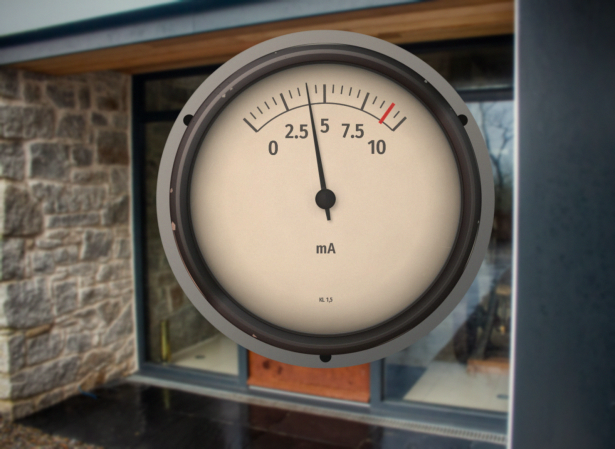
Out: 4
